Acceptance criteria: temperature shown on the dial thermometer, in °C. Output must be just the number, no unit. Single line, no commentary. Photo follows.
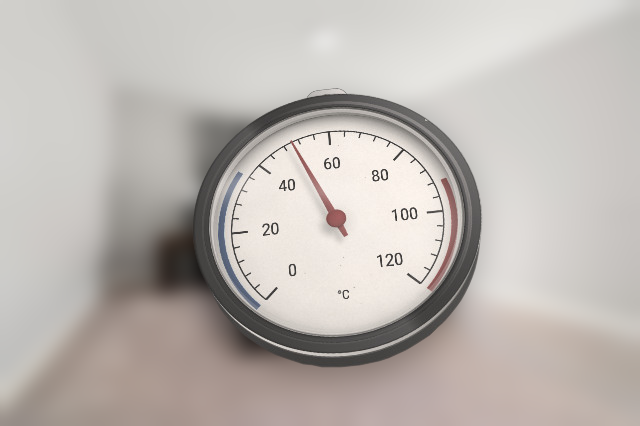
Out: 50
